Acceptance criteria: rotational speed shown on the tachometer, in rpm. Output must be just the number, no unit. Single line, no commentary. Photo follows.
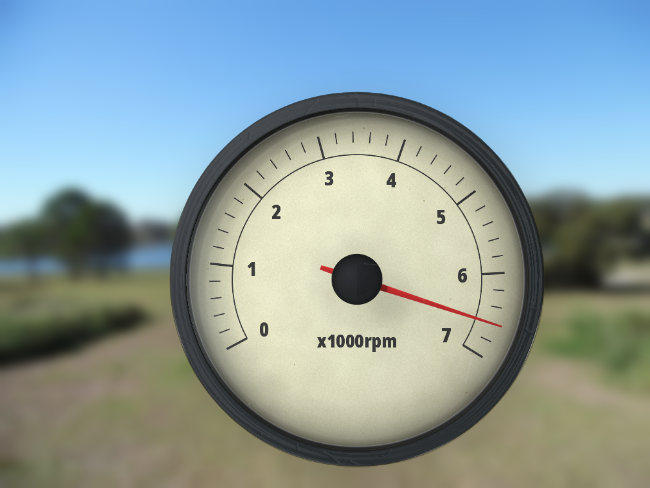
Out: 6600
